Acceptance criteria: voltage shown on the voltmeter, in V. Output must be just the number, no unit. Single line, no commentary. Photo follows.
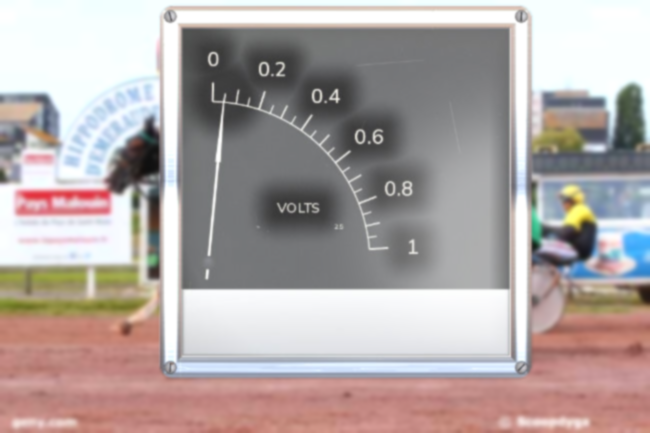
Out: 0.05
